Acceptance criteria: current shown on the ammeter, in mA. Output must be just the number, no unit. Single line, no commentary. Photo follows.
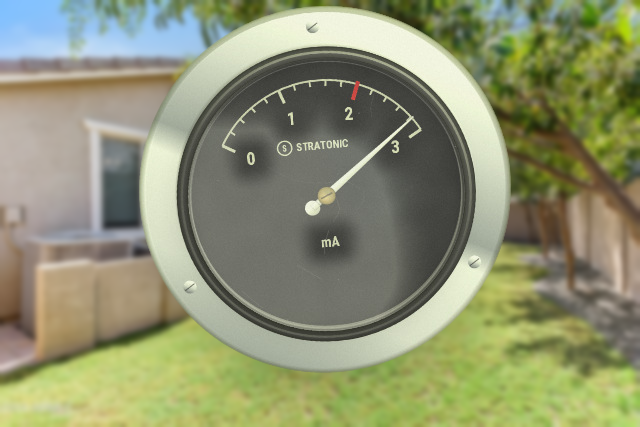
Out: 2.8
